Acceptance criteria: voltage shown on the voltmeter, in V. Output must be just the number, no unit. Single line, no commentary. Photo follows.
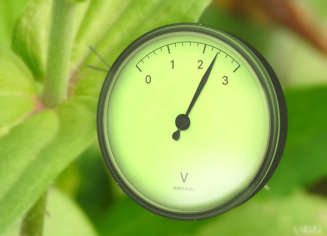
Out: 2.4
